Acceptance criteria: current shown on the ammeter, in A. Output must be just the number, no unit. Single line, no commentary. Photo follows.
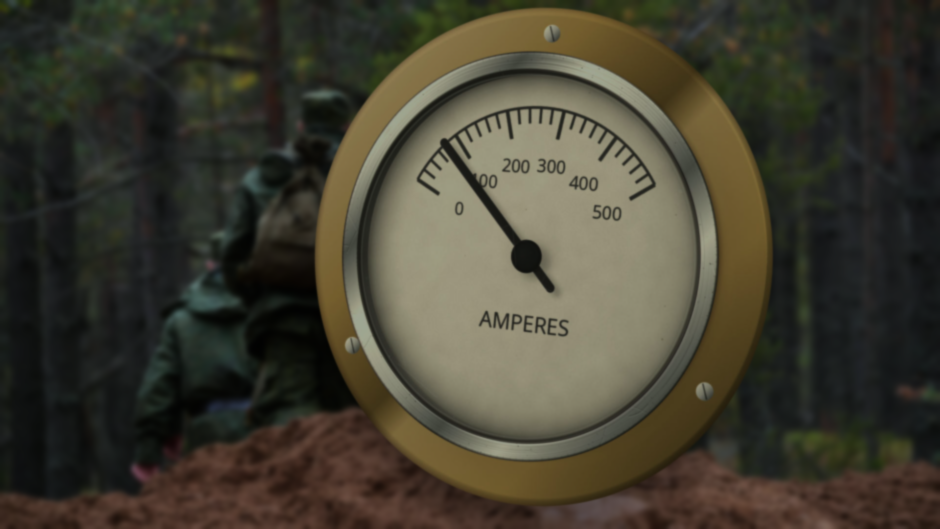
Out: 80
